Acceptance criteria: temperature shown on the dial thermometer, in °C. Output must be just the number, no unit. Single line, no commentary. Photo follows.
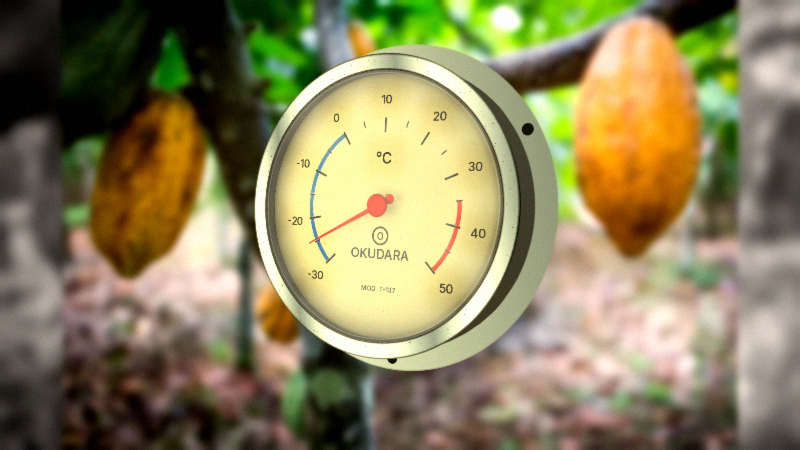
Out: -25
